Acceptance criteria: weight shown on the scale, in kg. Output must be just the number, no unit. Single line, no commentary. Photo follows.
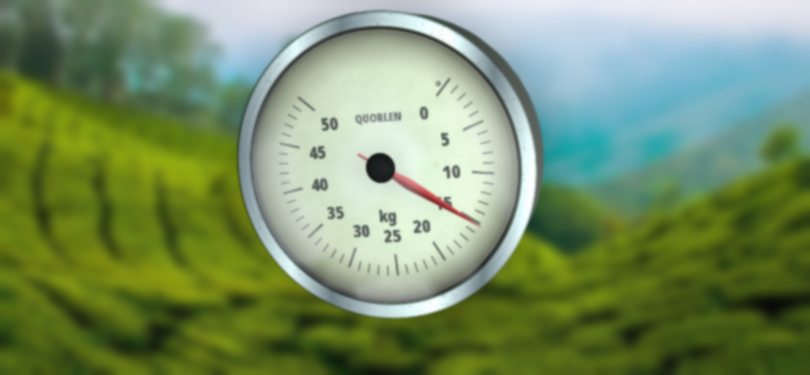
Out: 15
